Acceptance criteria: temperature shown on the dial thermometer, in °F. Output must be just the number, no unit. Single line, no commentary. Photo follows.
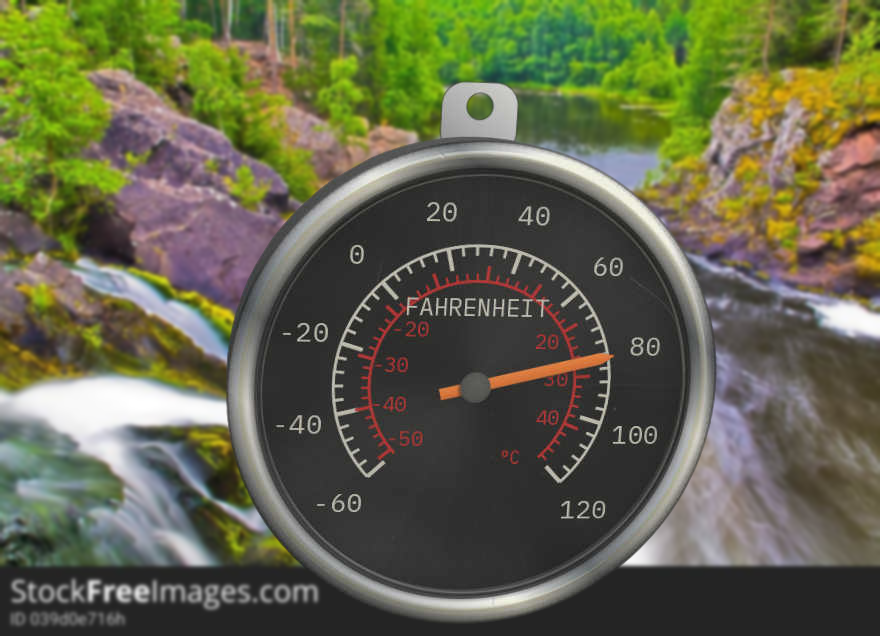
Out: 80
